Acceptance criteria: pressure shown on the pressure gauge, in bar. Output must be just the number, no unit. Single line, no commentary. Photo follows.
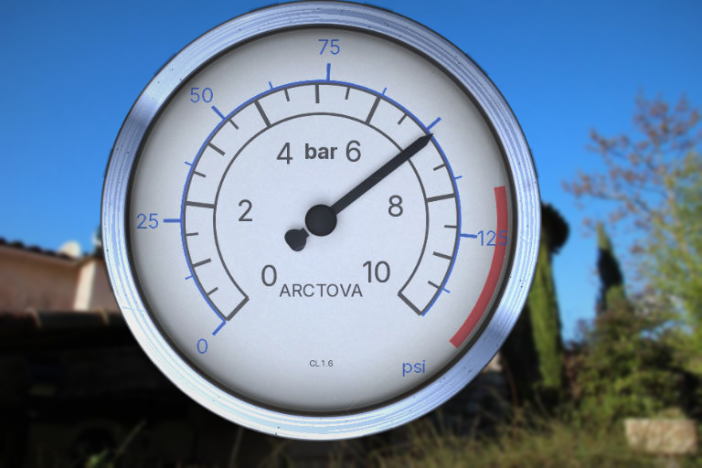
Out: 7
